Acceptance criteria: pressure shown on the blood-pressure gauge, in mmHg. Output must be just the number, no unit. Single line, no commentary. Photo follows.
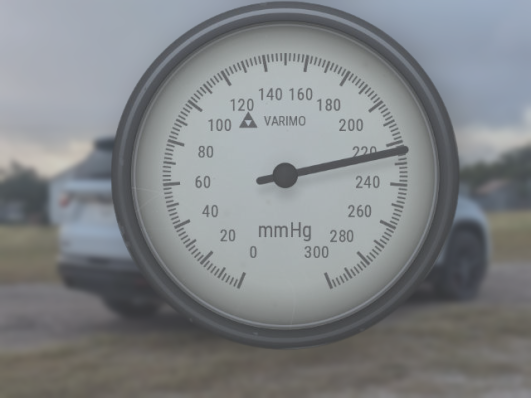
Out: 224
